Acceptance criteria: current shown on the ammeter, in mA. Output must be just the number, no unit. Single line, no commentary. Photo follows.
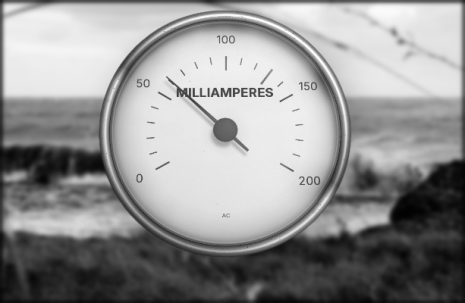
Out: 60
